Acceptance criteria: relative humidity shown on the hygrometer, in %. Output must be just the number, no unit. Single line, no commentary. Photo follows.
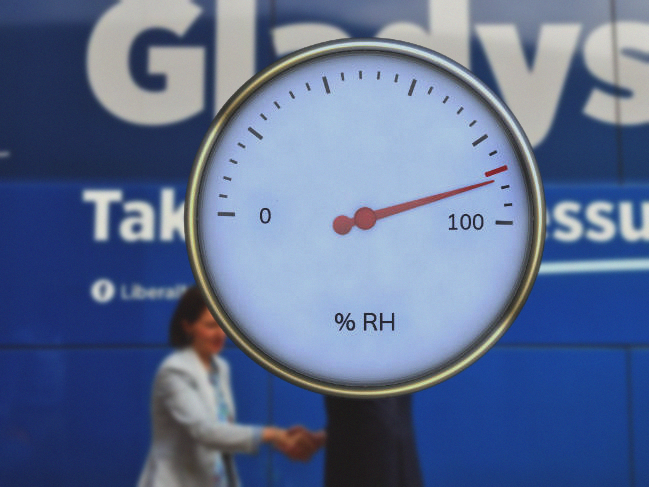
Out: 90
